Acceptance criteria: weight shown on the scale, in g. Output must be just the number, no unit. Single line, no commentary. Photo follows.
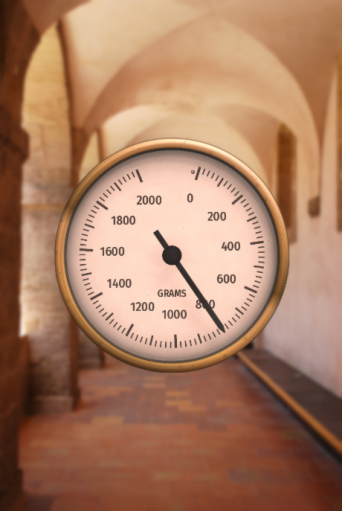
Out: 800
